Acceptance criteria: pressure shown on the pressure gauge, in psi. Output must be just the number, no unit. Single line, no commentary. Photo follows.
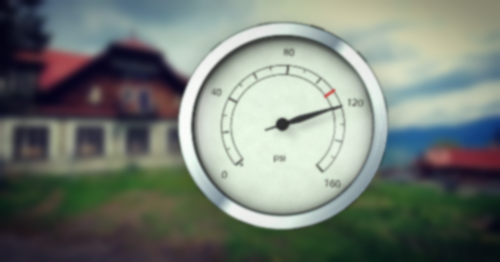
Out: 120
